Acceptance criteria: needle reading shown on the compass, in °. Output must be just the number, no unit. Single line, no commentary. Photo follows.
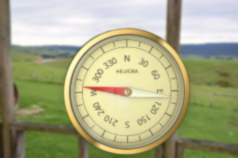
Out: 277.5
